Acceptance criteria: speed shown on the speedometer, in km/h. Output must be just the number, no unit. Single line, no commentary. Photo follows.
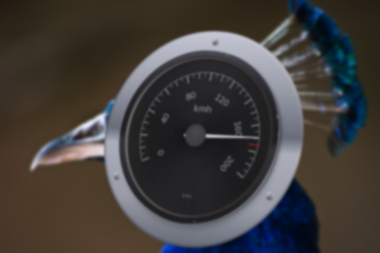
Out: 170
